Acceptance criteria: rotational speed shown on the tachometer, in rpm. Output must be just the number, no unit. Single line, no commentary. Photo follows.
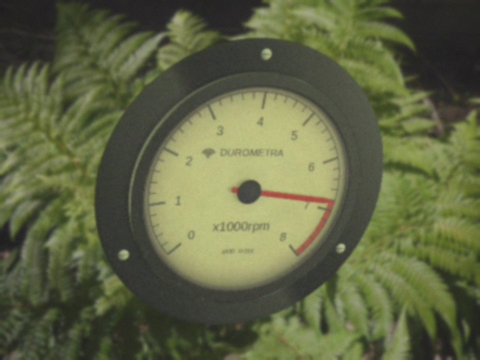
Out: 6800
